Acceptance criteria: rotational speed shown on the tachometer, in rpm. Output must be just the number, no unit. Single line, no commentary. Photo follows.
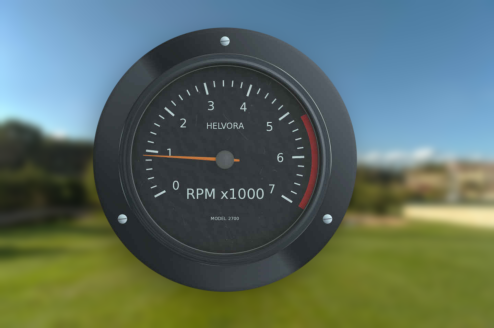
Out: 900
